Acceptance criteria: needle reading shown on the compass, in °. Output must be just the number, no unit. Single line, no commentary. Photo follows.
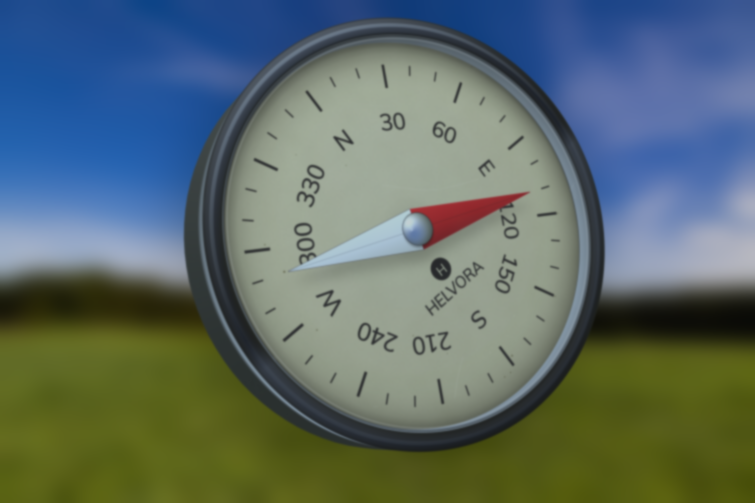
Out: 110
